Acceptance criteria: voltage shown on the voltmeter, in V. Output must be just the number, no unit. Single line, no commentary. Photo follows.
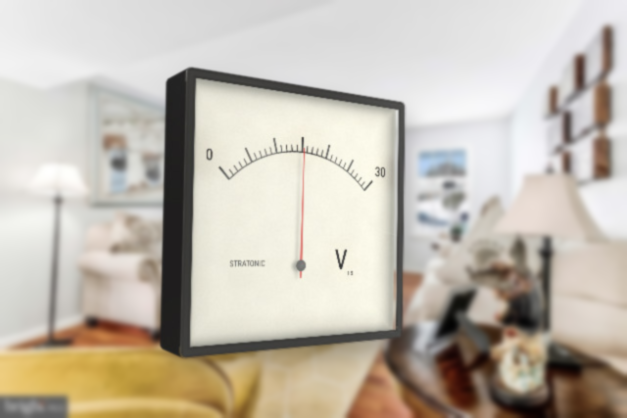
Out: 15
